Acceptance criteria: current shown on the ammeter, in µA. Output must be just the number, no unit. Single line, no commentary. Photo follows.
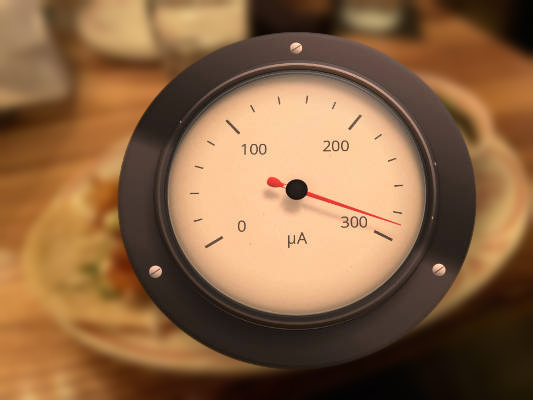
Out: 290
